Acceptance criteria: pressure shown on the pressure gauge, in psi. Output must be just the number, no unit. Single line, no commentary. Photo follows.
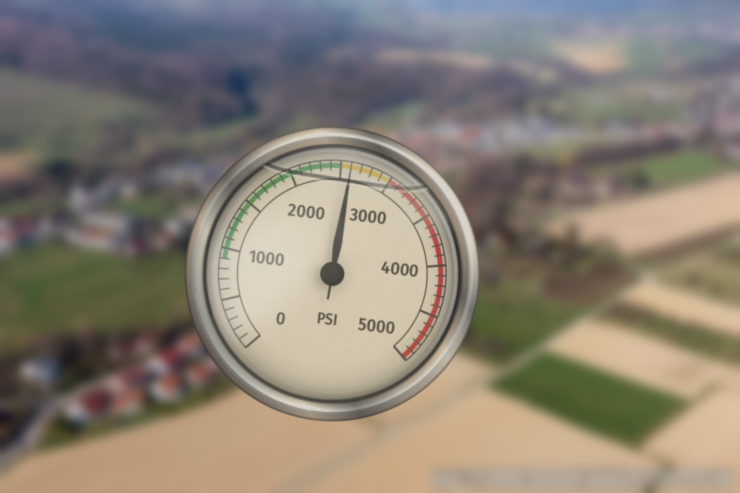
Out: 2600
